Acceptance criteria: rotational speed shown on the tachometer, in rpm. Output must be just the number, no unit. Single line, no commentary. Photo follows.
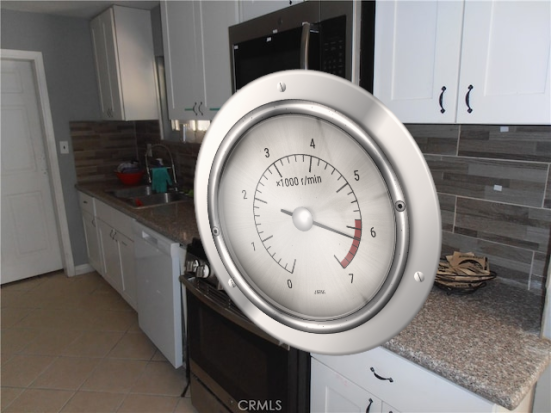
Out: 6200
